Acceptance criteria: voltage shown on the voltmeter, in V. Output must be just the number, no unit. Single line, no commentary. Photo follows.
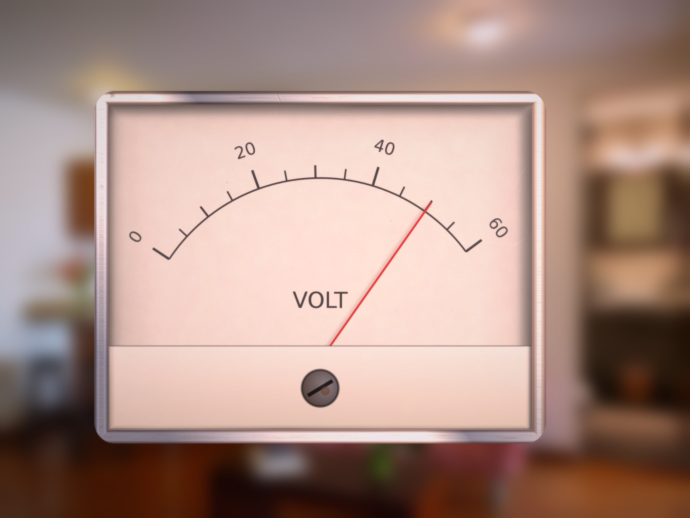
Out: 50
